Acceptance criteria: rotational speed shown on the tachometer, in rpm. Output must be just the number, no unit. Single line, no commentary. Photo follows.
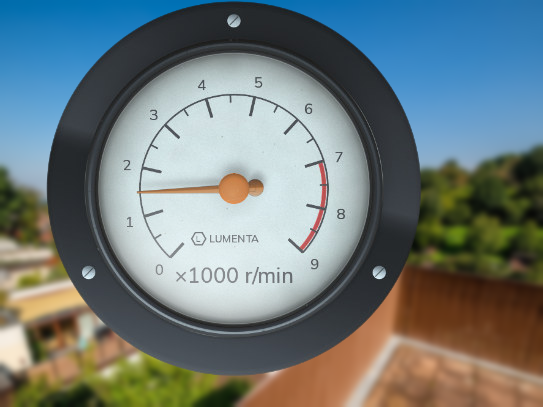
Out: 1500
